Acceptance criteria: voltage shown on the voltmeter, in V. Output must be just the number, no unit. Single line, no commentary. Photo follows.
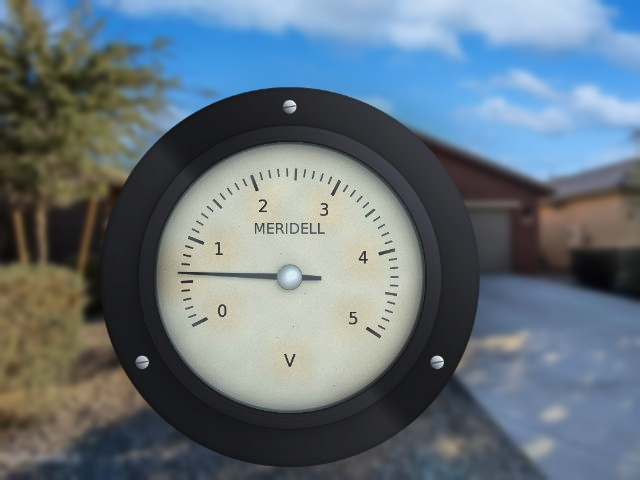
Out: 0.6
